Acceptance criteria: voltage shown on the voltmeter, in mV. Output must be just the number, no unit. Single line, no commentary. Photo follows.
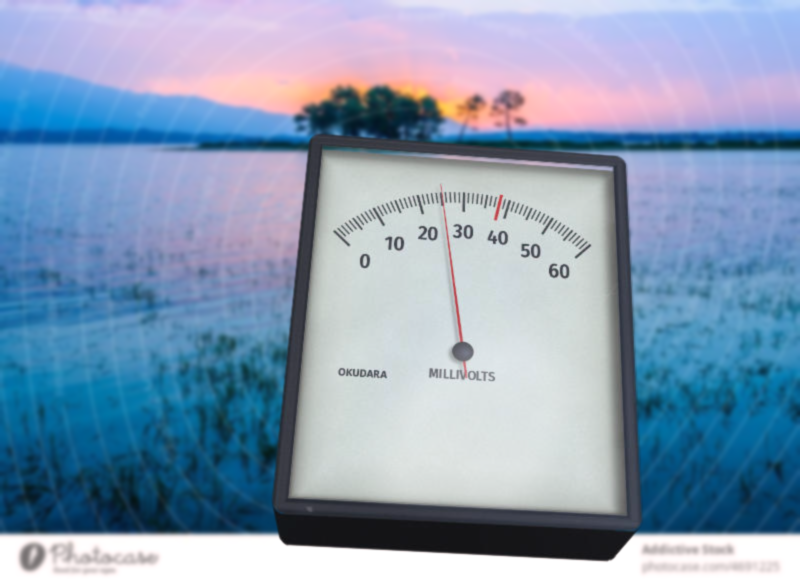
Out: 25
